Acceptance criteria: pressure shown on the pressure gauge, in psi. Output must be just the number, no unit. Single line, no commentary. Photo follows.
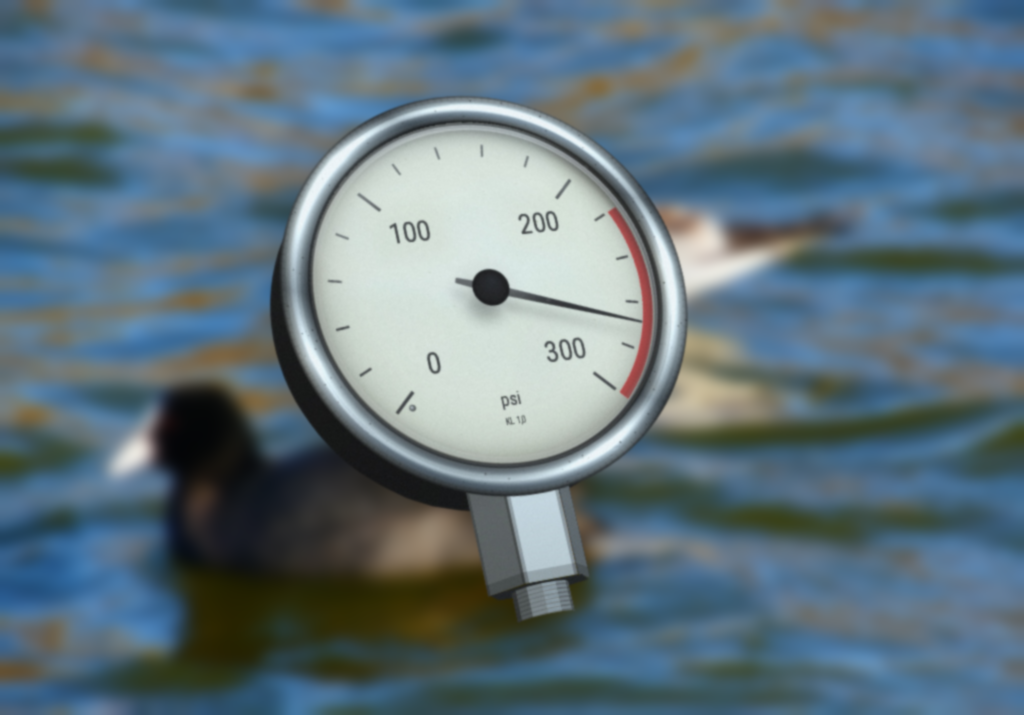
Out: 270
